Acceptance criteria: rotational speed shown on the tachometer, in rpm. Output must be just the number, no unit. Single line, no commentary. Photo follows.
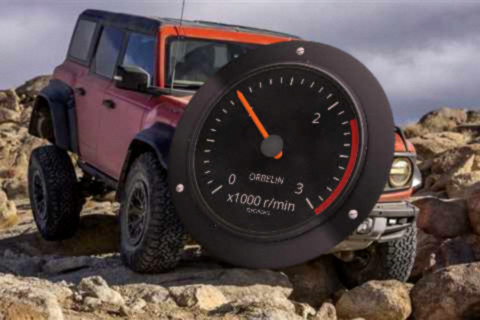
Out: 1000
